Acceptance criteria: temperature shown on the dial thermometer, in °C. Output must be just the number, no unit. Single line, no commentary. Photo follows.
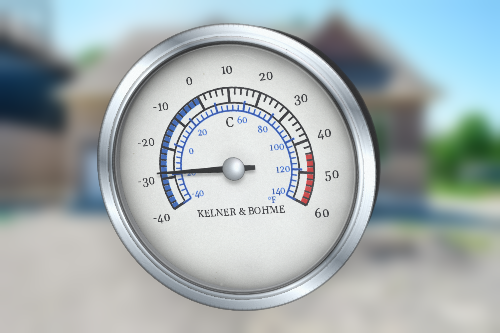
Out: -28
